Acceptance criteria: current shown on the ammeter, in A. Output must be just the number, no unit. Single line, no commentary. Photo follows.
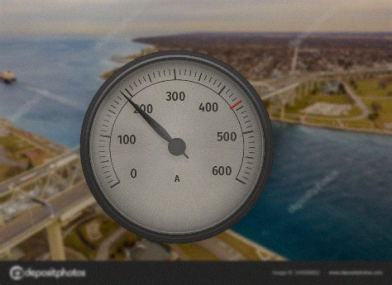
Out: 190
